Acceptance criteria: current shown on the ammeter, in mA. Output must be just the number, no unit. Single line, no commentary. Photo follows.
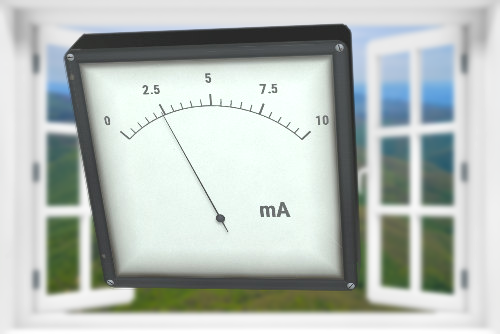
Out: 2.5
